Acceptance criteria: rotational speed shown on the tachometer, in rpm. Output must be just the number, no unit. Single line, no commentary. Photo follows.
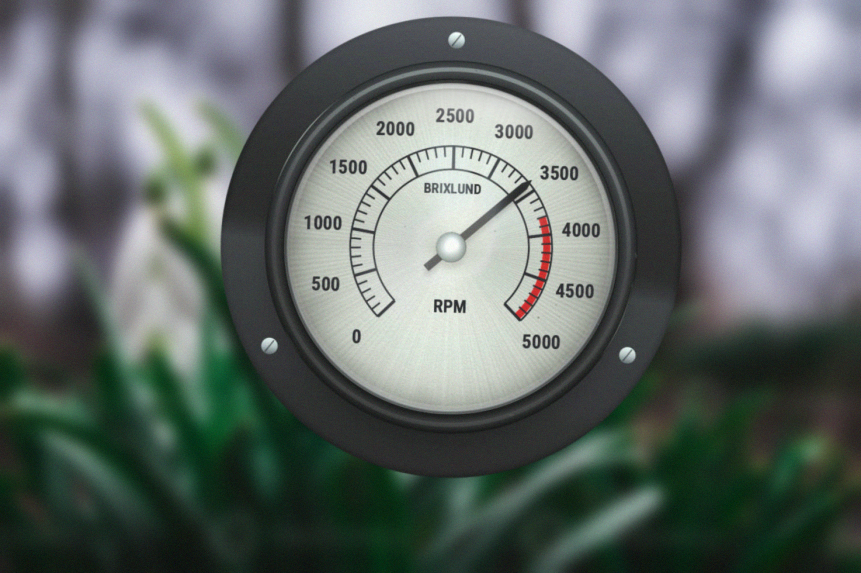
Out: 3400
